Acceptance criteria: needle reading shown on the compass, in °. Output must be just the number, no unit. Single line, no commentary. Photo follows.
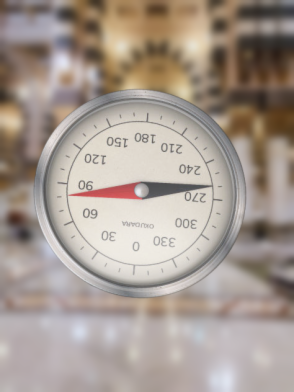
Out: 80
